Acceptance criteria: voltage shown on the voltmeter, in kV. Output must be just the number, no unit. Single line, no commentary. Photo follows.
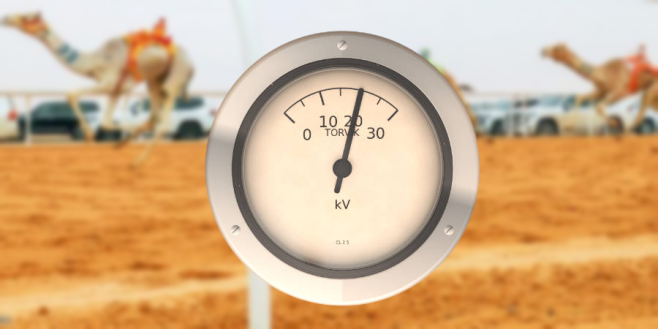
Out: 20
